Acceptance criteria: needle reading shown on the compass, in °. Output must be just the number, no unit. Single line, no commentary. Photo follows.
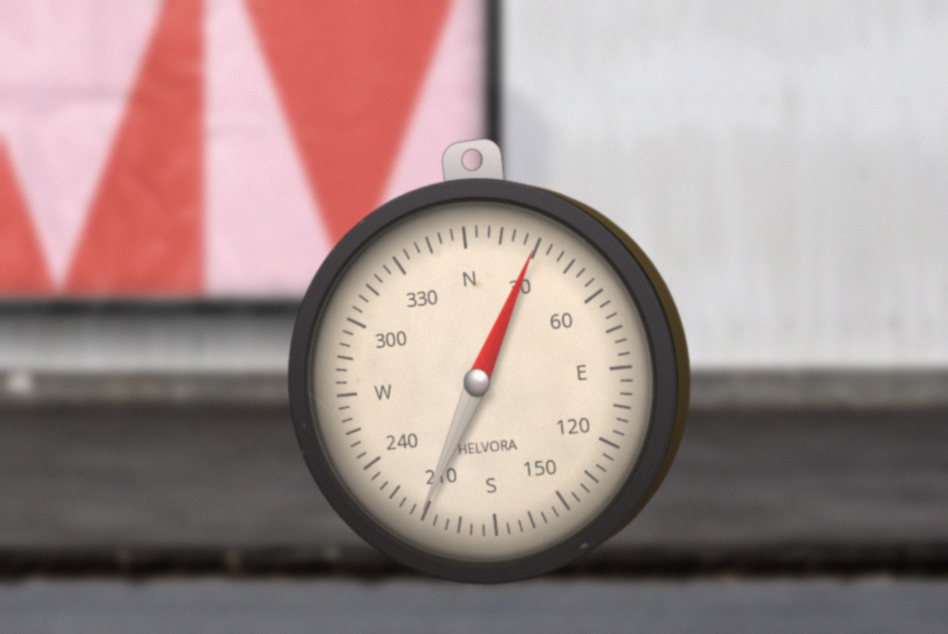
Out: 30
